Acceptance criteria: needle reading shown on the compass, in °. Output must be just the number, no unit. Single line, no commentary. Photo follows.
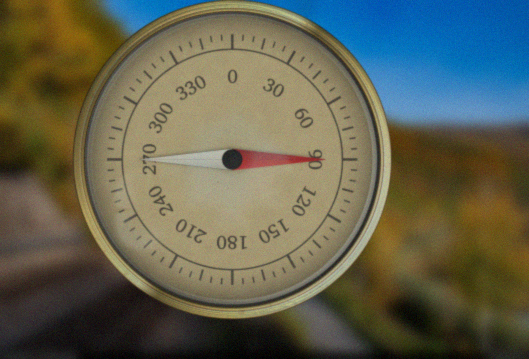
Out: 90
